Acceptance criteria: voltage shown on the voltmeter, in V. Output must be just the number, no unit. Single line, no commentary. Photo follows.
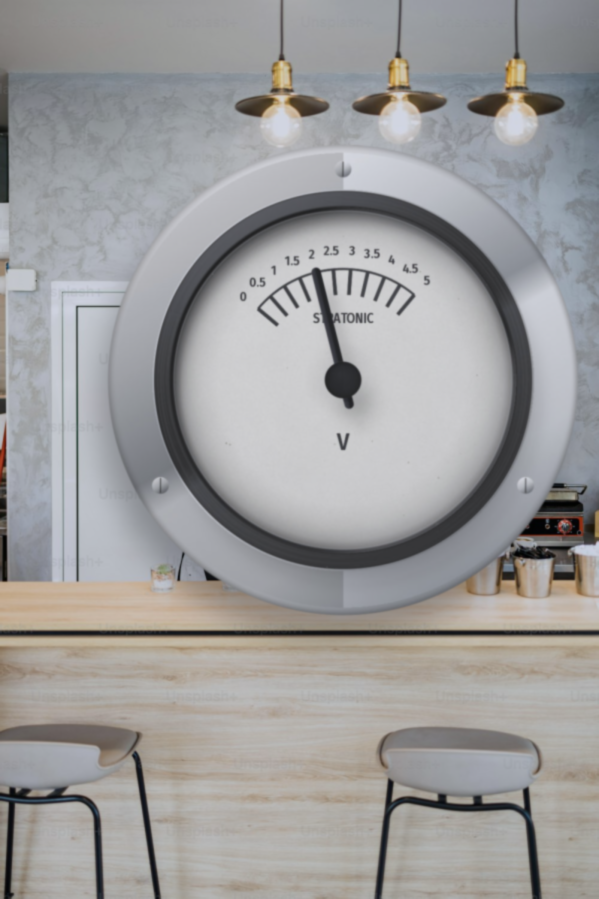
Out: 2
